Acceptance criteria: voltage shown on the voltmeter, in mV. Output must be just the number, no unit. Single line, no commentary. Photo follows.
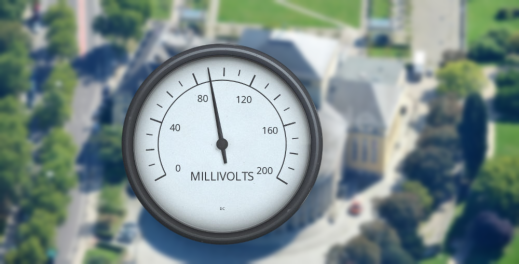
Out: 90
